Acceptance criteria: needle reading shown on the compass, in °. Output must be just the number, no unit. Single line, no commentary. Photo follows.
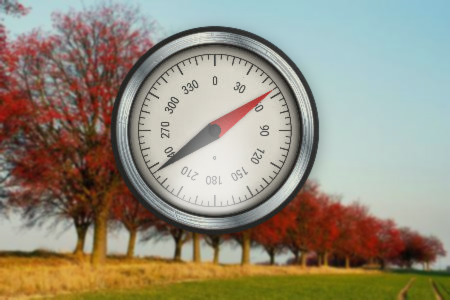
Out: 55
